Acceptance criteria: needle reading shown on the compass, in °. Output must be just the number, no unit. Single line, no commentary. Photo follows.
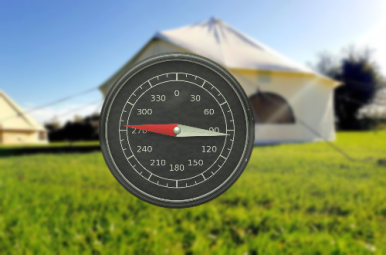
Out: 275
